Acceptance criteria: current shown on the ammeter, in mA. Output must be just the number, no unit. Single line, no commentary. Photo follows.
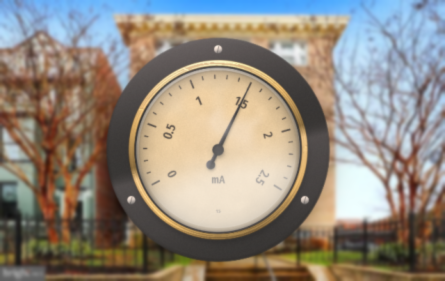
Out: 1.5
